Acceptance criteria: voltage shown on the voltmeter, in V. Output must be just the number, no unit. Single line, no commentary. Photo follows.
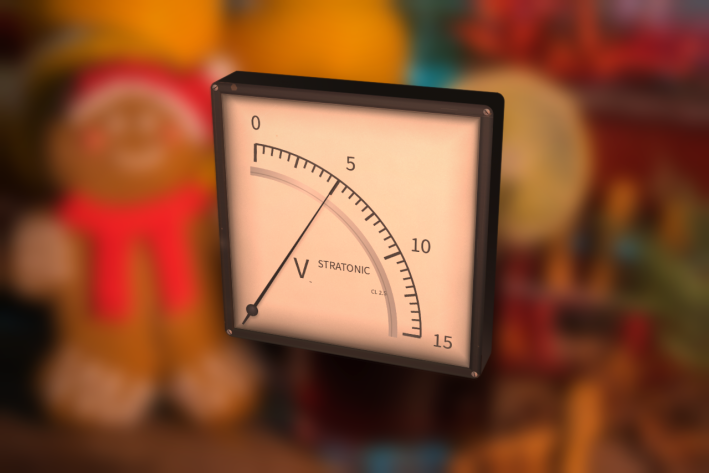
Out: 5
